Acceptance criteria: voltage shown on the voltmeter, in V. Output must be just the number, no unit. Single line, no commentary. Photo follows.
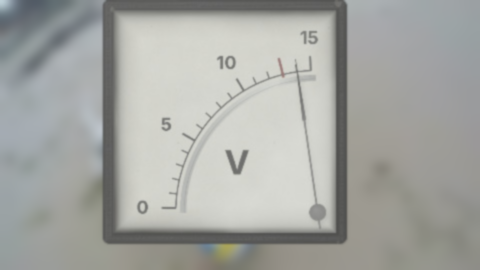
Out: 14
